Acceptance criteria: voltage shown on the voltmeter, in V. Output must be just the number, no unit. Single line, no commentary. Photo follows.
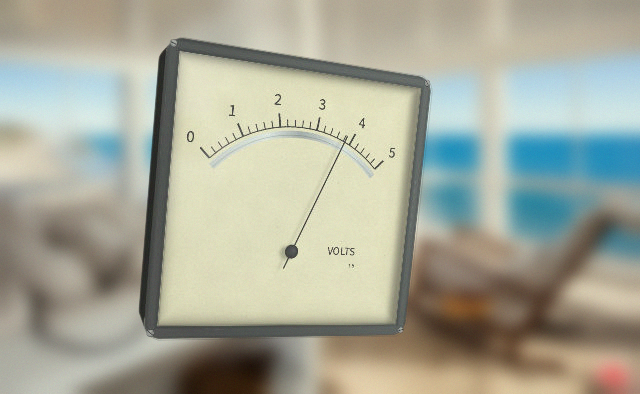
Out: 3.8
